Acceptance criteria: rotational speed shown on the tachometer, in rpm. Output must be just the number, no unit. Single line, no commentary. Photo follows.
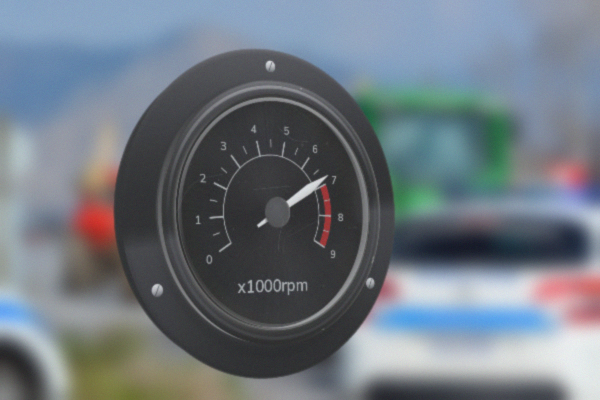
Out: 6750
